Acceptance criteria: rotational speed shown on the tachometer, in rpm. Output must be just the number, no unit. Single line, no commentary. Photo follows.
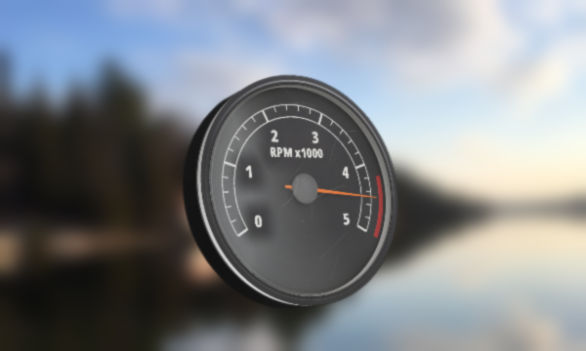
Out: 4500
